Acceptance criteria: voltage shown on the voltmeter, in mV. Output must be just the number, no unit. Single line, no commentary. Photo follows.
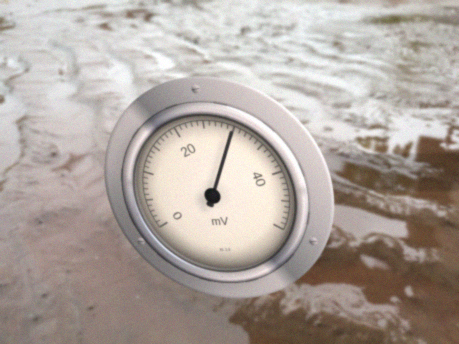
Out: 30
